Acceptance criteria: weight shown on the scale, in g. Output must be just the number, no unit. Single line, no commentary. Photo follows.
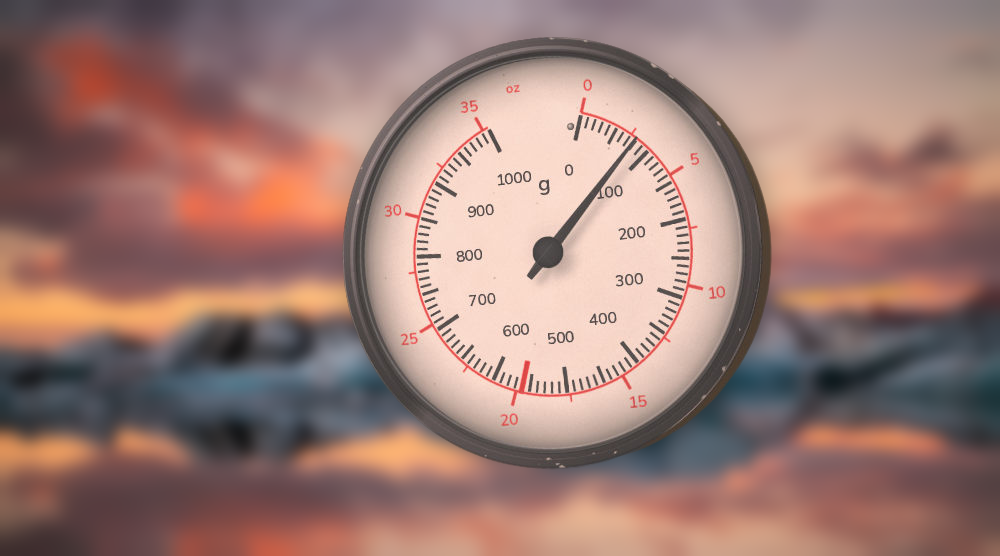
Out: 80
